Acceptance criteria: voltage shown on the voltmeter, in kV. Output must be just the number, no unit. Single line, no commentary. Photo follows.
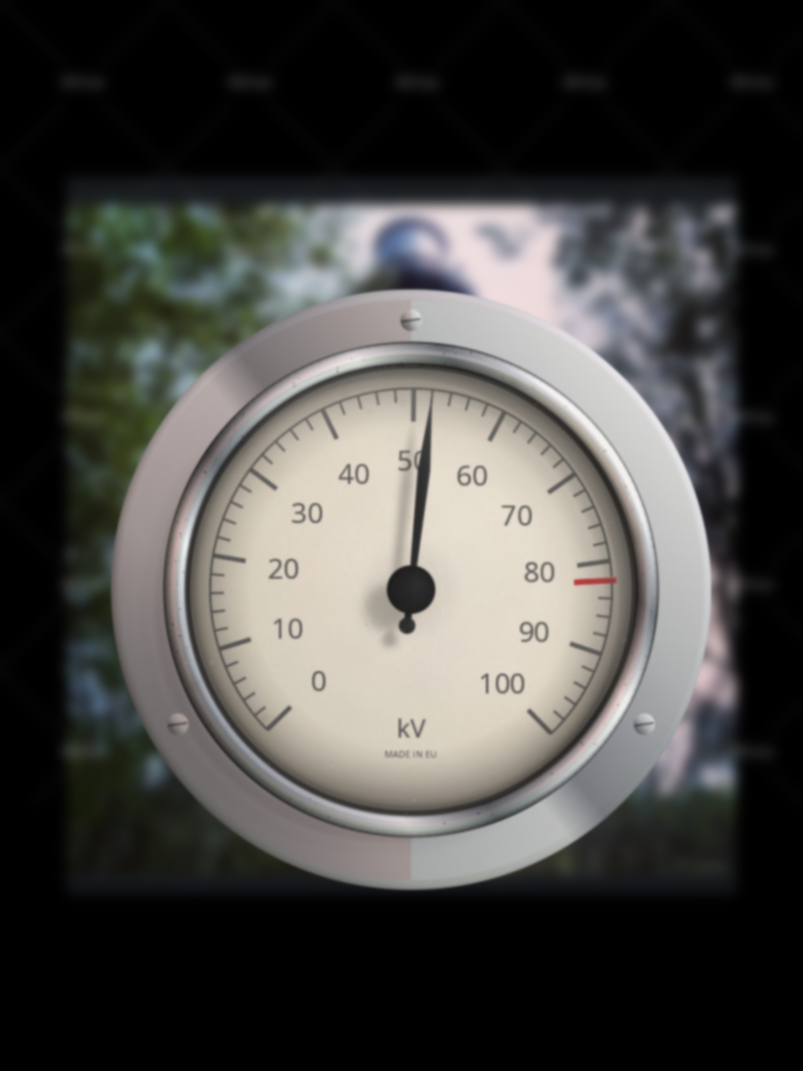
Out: 52
